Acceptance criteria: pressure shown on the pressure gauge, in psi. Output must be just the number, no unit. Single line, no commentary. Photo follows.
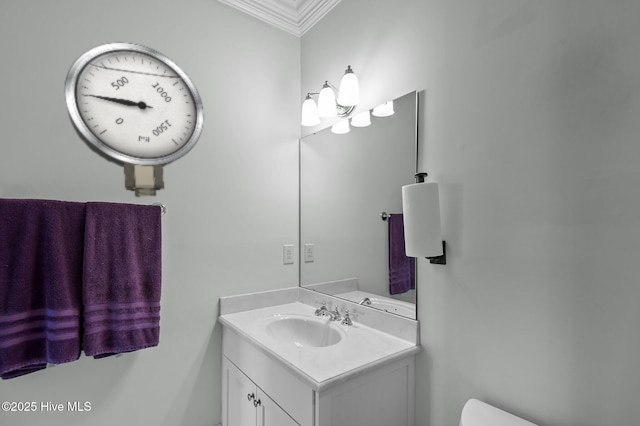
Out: 250
